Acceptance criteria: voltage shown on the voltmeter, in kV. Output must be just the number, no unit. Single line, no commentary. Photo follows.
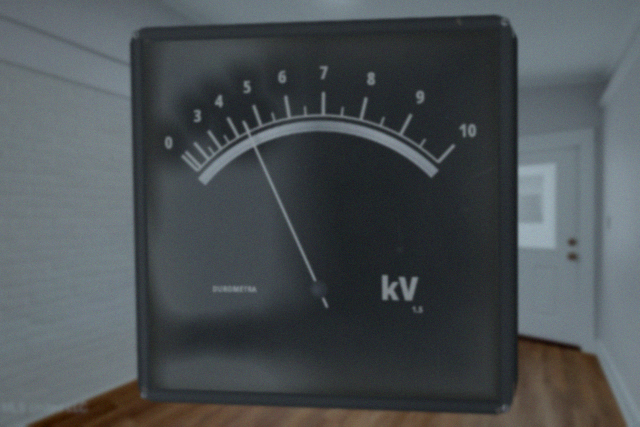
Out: 4.5
